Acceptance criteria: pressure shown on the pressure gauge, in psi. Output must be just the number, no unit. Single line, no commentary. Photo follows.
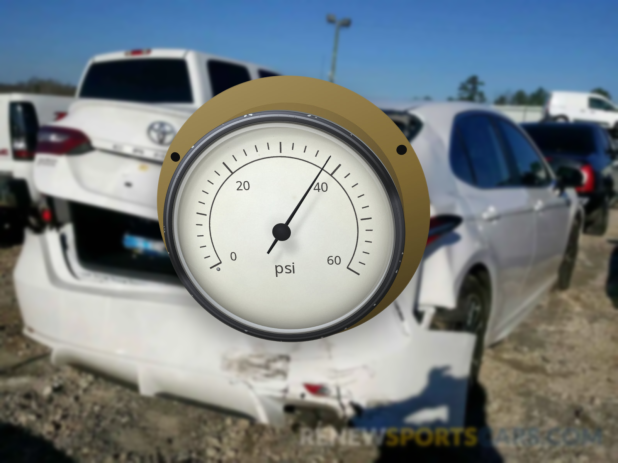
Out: 38
